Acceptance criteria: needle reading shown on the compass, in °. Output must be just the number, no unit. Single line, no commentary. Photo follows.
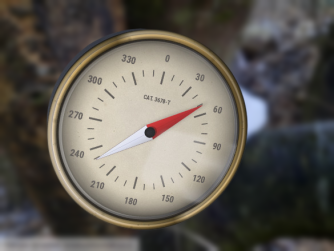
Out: 50
